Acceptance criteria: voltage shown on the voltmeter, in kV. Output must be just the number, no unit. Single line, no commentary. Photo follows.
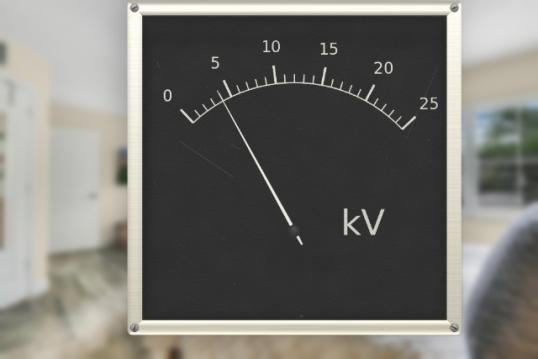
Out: 4
